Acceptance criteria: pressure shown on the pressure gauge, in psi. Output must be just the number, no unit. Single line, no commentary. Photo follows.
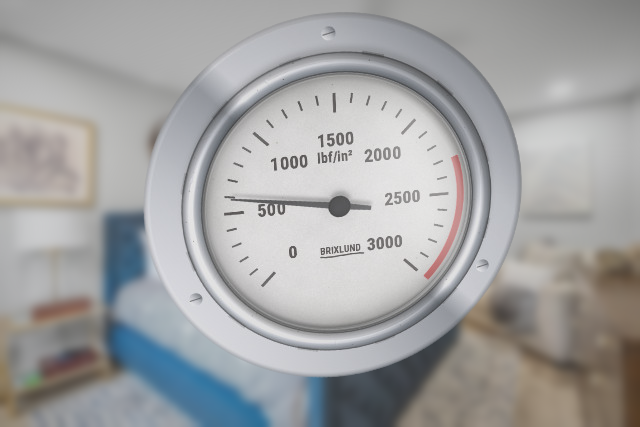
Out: 600
